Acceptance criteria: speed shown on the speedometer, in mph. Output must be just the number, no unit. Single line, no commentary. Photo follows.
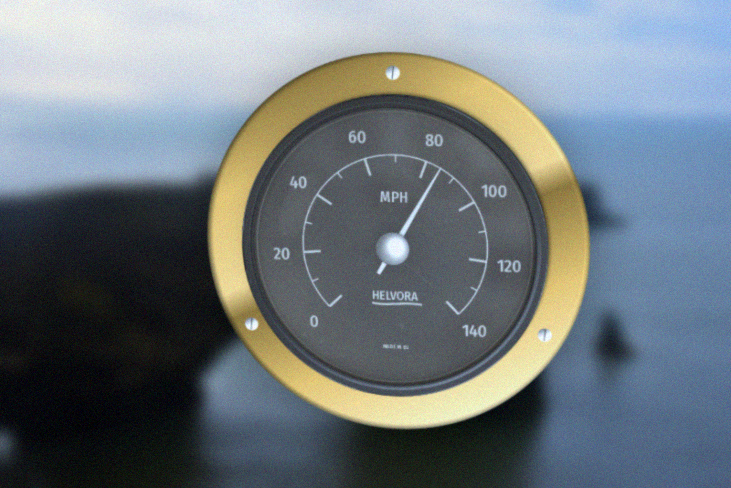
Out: 85
